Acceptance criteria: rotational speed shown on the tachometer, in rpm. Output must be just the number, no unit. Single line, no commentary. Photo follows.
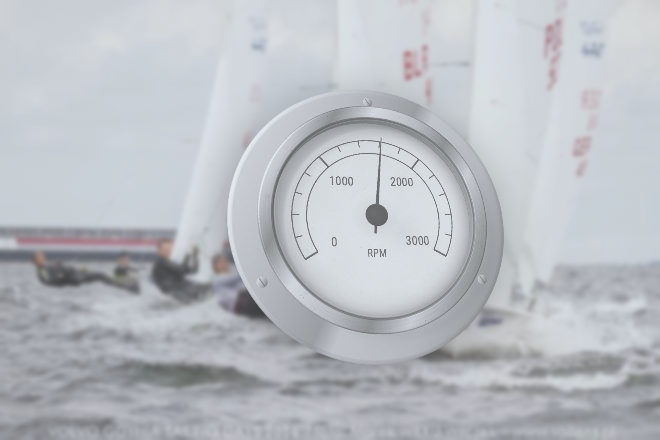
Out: 1600
